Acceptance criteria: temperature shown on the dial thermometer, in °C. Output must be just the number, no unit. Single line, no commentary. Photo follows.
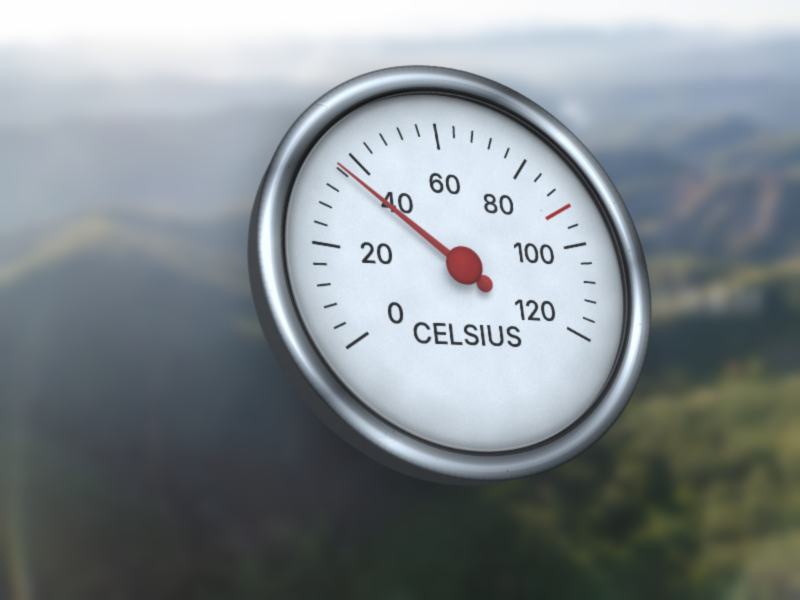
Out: 36
